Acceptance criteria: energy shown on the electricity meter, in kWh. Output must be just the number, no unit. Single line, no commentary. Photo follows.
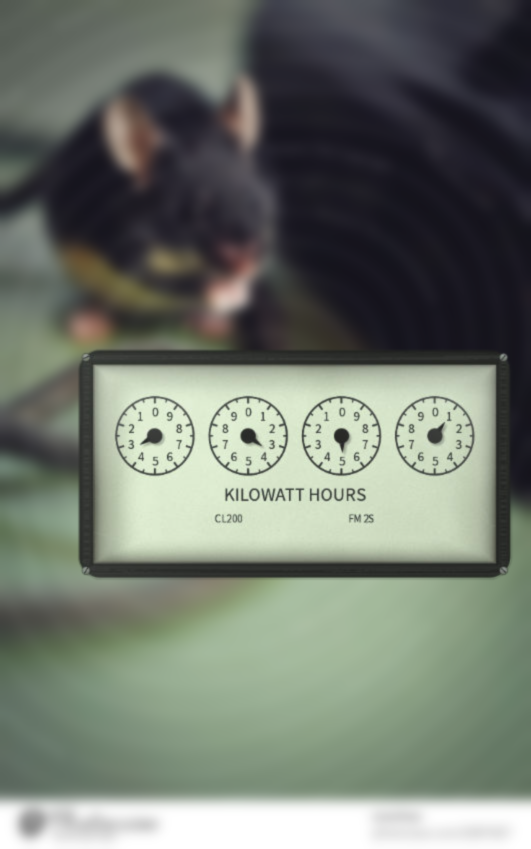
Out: 3351
